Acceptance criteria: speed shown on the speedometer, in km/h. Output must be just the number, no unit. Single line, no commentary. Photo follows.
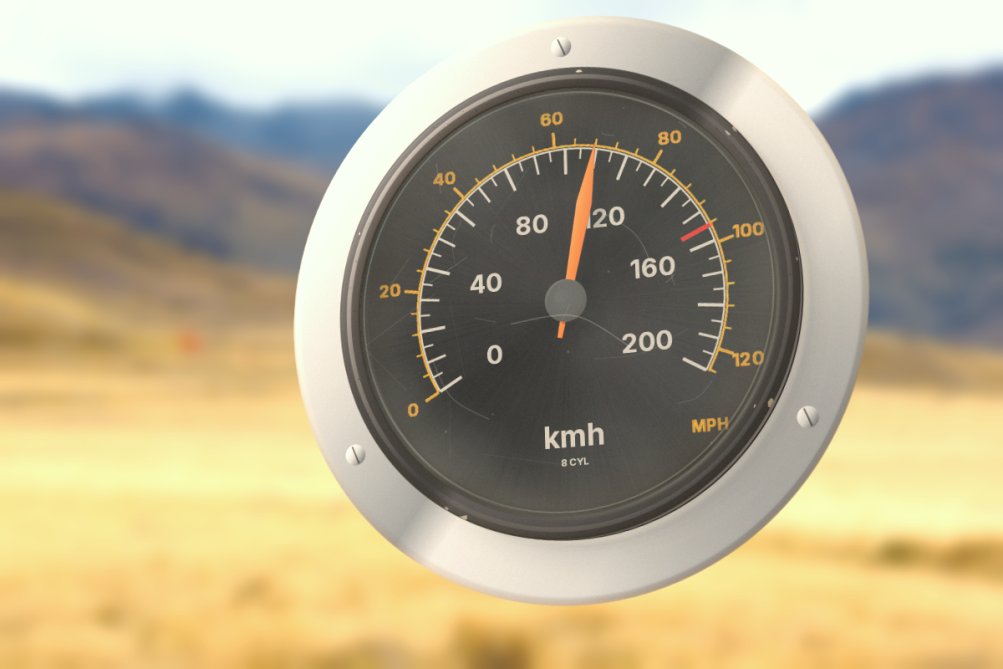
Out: 110
